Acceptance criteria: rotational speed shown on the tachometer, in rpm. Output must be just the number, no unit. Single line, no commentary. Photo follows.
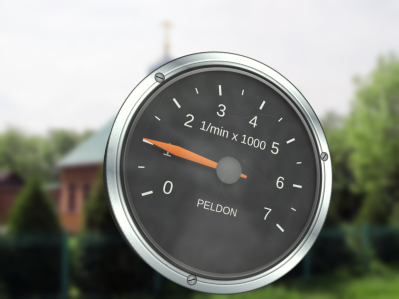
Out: 1000
